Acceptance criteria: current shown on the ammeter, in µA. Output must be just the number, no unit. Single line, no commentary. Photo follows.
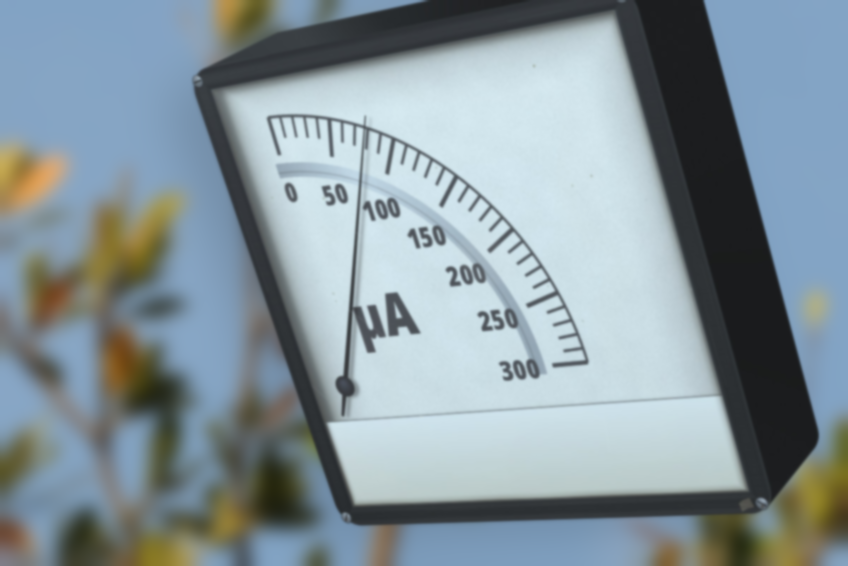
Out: 80
